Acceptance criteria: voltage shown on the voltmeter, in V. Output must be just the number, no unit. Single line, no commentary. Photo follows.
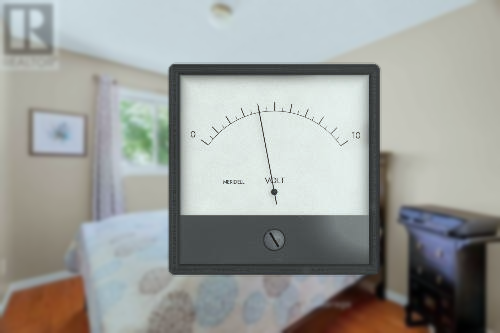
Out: 4
